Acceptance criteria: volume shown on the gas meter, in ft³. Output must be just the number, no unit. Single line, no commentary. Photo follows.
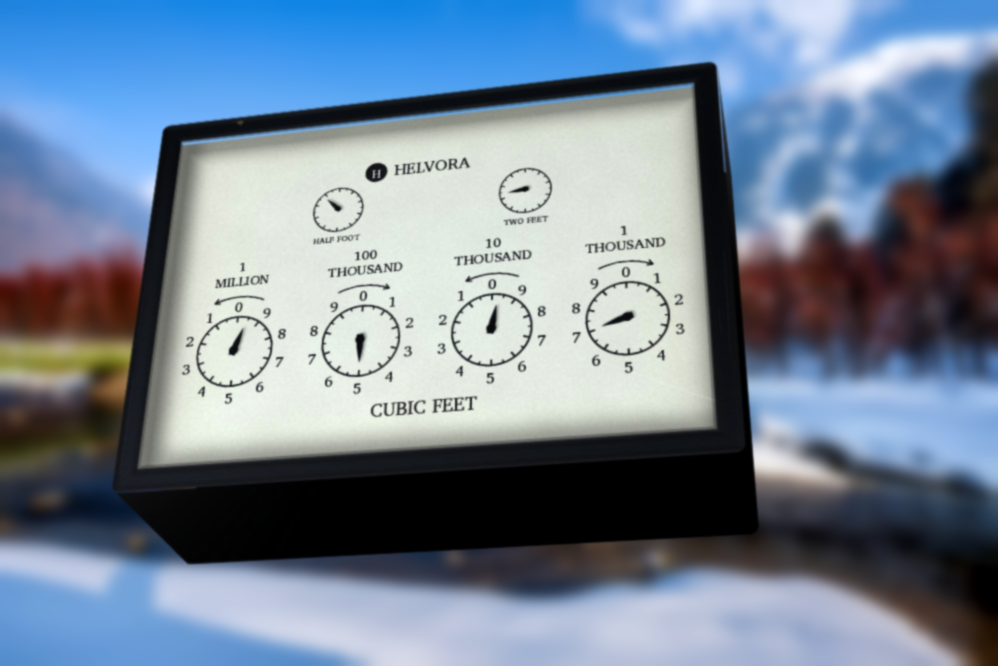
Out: 949700
